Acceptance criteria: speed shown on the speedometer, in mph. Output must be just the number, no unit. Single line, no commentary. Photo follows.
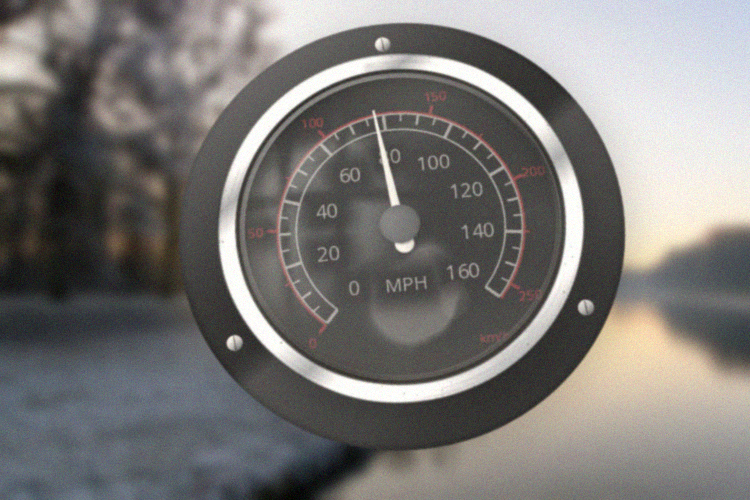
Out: 77.5
